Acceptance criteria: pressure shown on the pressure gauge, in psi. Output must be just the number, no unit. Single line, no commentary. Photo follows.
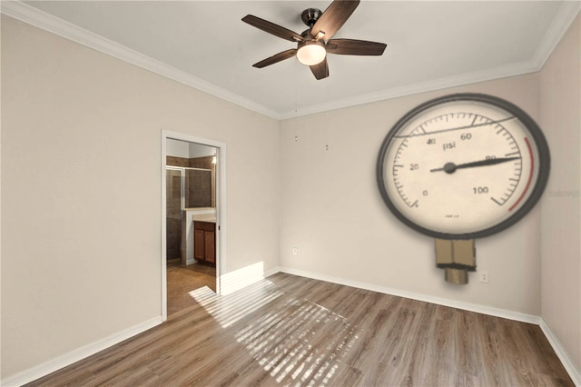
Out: 82
